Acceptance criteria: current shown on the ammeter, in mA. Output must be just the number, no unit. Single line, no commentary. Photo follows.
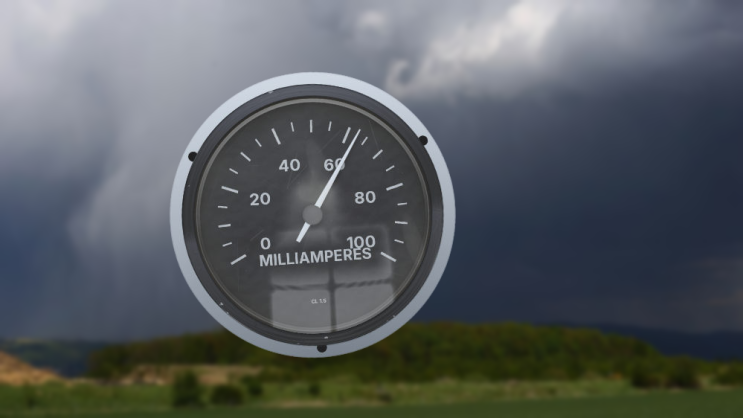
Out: 62.5
